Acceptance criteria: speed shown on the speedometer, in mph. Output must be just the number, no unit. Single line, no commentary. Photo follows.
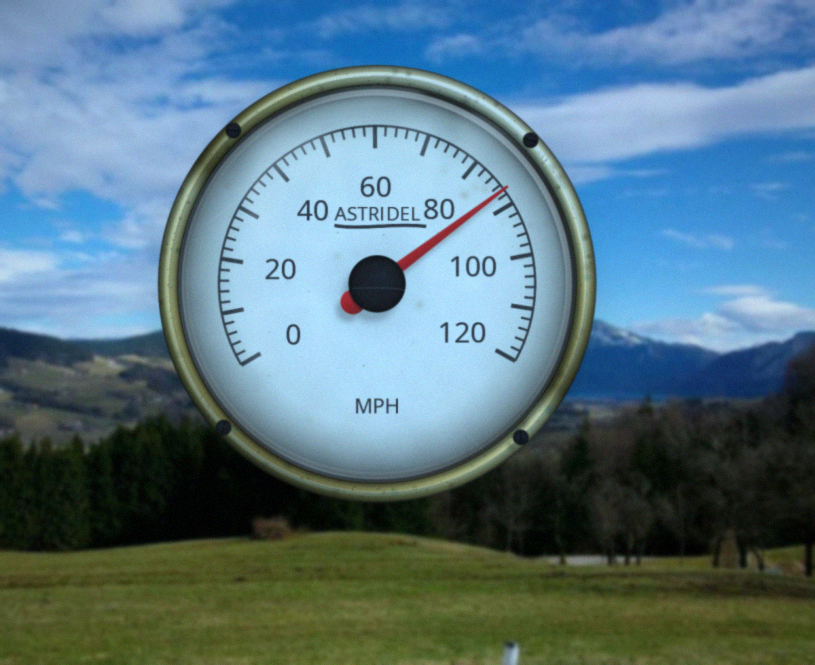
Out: 87
